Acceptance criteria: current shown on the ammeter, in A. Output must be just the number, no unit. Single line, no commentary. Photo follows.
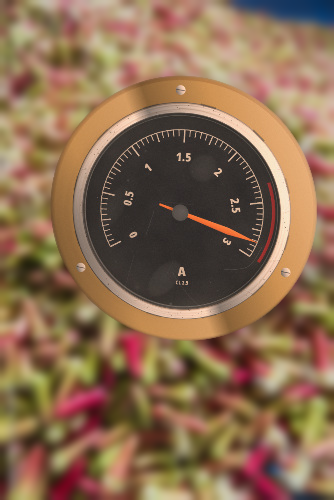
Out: 2.85
